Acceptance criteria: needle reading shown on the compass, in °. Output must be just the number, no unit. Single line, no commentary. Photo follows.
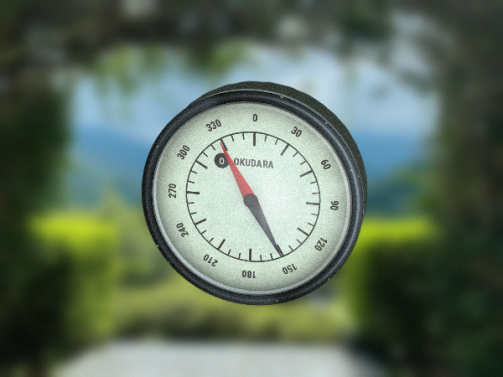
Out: 330
